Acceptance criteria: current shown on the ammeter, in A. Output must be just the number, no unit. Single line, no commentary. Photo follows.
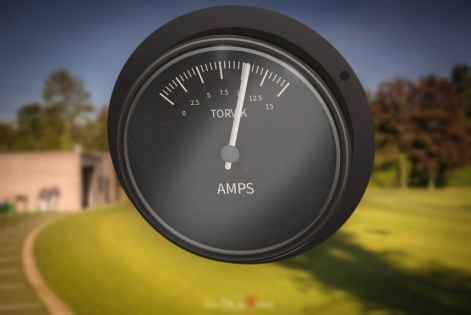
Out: 10.5
